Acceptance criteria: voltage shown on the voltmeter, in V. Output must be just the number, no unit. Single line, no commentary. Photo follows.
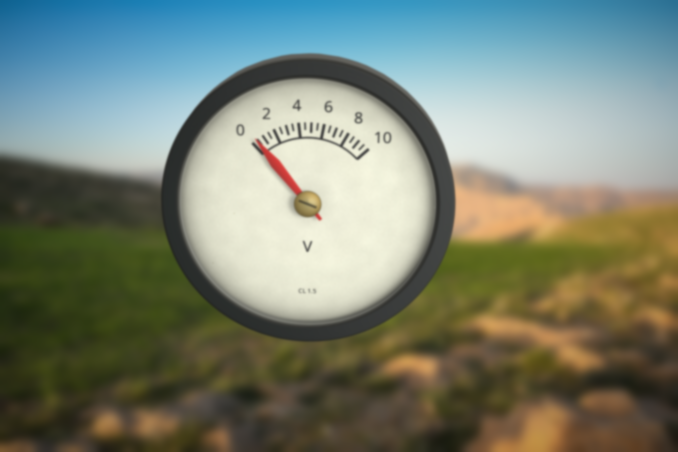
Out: 0.5
